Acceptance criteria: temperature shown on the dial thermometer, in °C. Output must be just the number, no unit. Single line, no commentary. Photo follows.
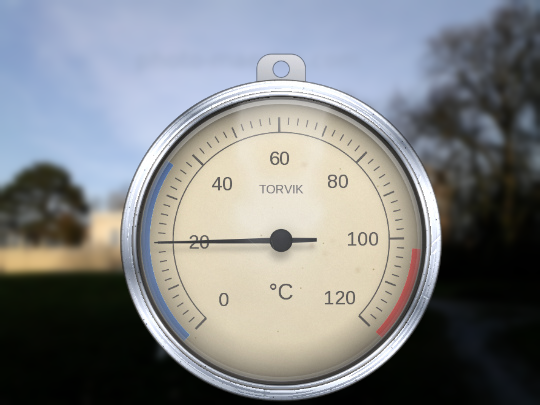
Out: 20
